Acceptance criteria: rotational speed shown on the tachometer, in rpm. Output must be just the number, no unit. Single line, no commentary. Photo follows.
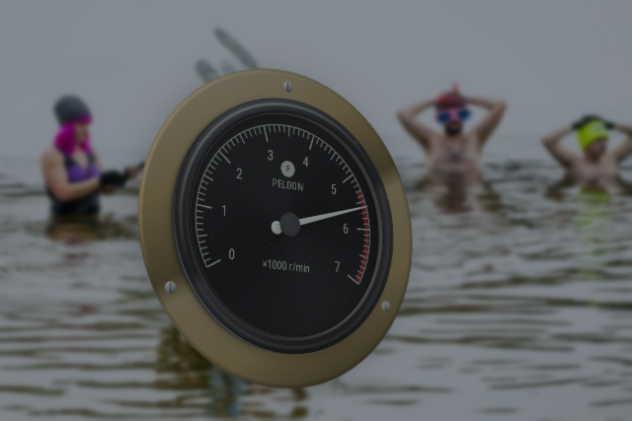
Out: 5600
